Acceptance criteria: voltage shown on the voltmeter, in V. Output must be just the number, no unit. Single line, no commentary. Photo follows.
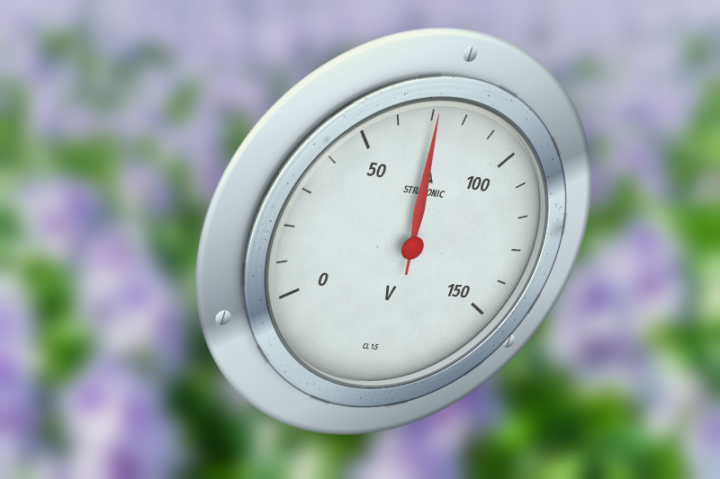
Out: 70
